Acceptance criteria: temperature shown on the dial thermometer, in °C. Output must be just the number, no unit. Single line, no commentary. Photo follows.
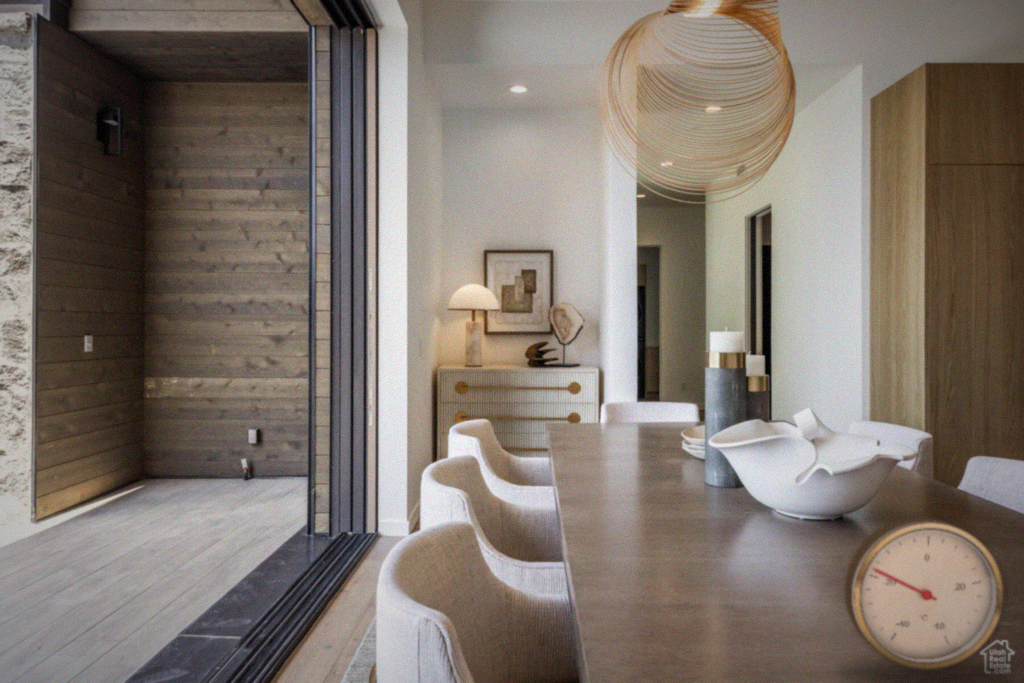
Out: -18
